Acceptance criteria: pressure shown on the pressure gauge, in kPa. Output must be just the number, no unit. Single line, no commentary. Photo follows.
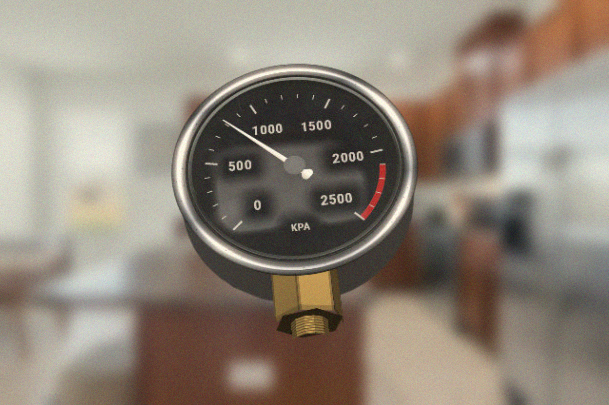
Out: 800
